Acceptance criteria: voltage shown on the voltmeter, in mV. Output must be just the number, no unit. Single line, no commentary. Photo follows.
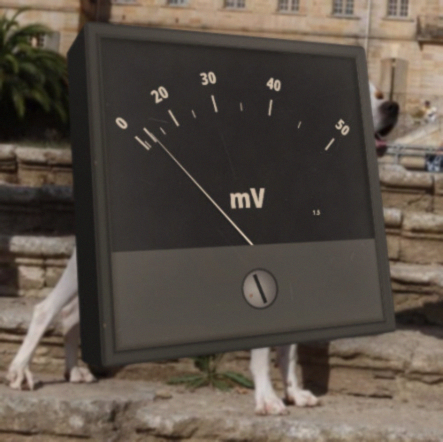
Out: 10
